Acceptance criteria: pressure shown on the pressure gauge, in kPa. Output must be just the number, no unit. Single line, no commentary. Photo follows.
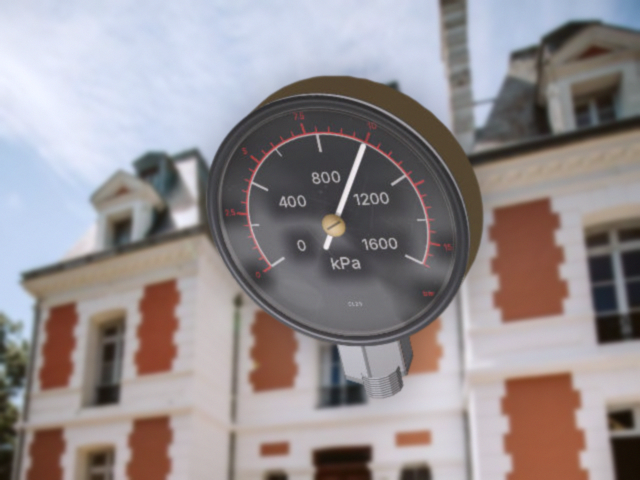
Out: 1000
